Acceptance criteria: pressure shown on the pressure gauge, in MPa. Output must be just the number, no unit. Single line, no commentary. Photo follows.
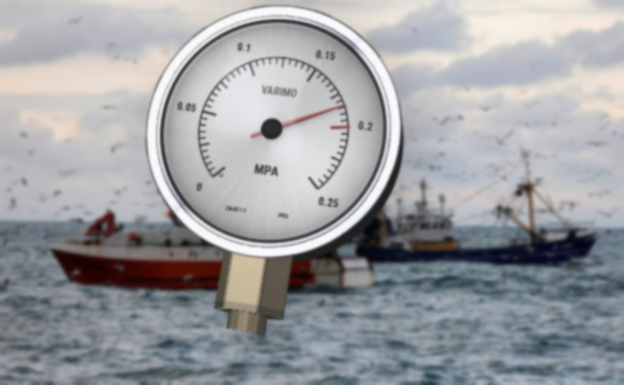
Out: 0.185
